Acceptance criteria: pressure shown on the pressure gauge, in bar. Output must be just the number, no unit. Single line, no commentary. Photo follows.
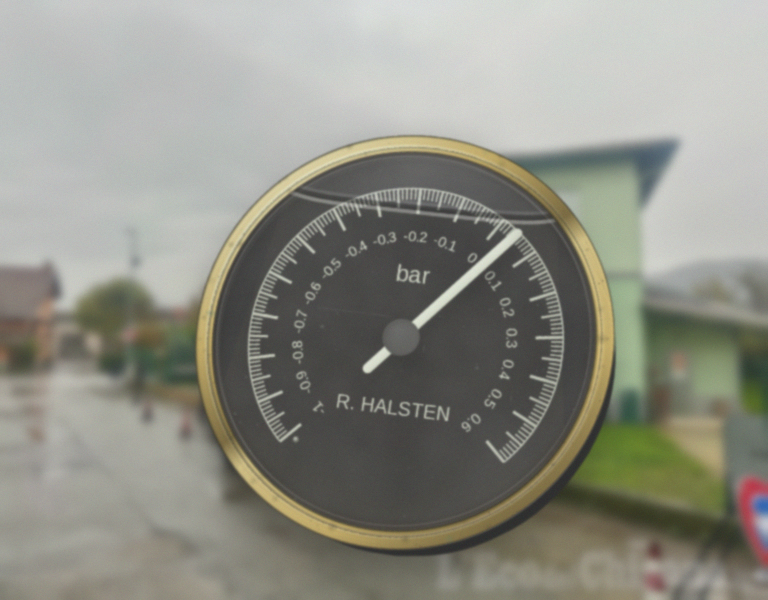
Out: 0.05
